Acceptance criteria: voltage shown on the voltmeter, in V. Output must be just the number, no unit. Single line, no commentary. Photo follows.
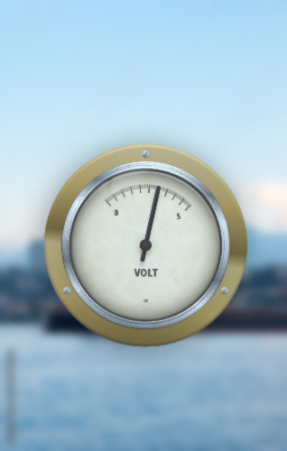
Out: 3
